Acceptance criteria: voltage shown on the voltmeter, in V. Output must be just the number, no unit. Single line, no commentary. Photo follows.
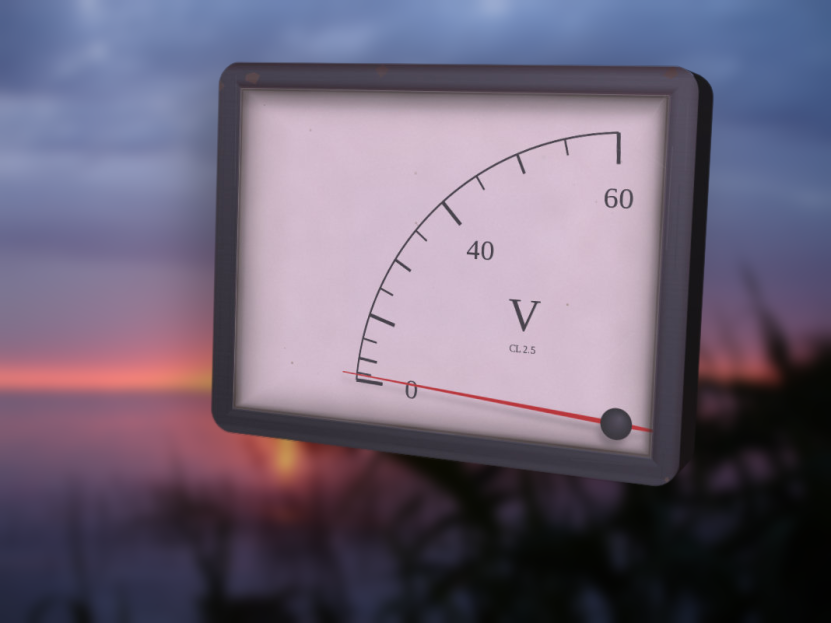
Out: 5
